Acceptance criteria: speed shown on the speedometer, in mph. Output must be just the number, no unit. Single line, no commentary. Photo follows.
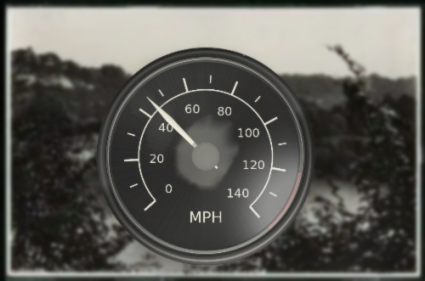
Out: 45
